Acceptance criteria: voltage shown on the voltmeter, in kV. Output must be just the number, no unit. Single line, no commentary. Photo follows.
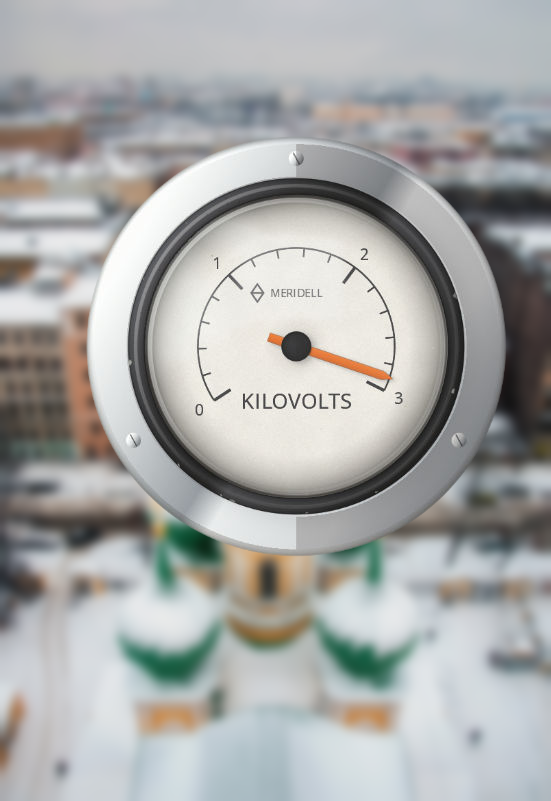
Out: 2.9
